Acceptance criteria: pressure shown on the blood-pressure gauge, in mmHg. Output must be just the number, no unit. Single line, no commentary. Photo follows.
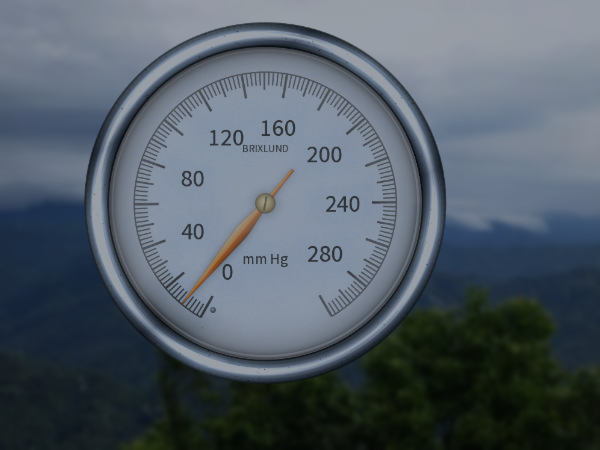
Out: 10
